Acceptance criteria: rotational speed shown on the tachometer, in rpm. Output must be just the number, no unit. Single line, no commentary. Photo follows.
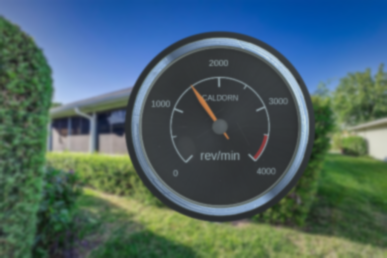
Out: 1500
